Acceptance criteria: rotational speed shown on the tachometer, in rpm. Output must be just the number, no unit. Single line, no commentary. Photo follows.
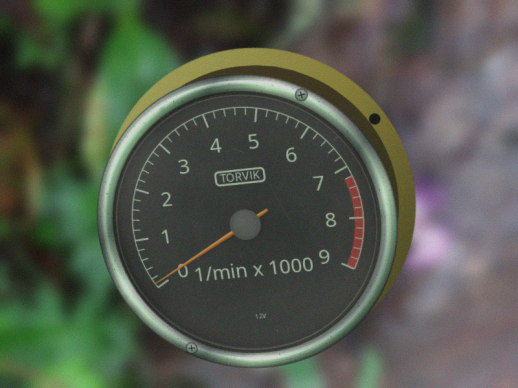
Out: 100
